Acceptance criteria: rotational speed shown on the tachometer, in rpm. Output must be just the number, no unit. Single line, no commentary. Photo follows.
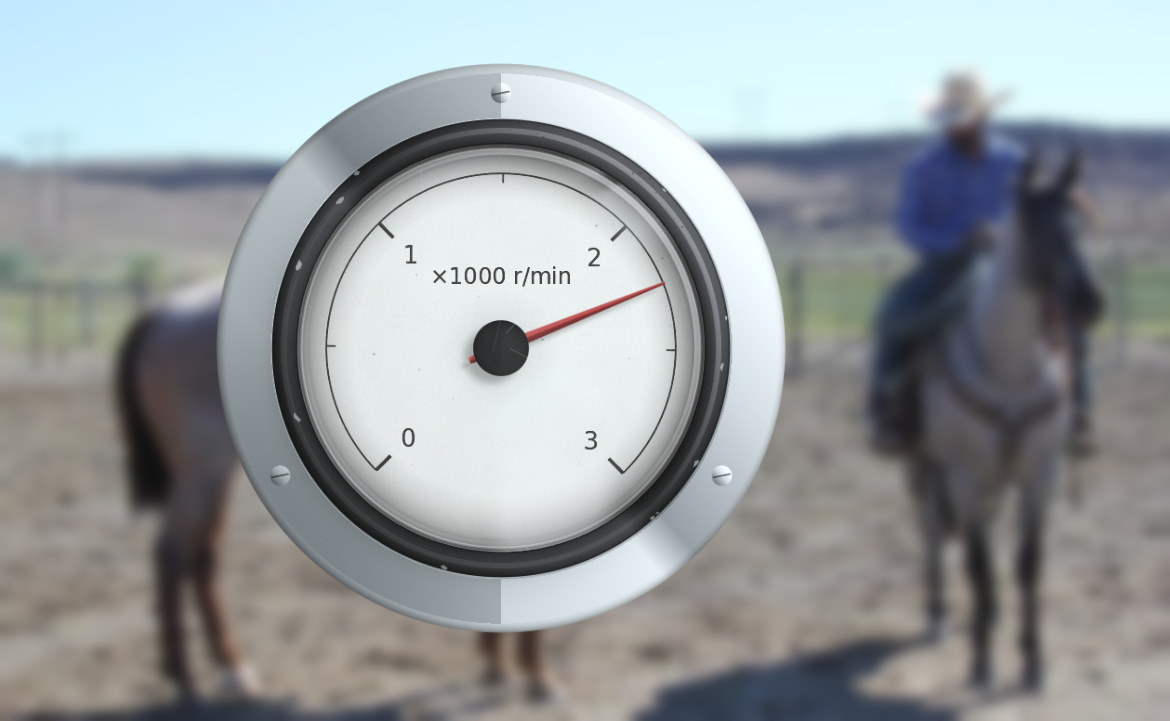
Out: 2250
